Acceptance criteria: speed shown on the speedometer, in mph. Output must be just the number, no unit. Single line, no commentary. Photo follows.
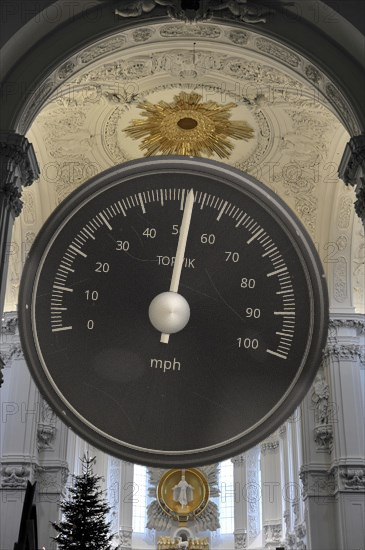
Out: 52
